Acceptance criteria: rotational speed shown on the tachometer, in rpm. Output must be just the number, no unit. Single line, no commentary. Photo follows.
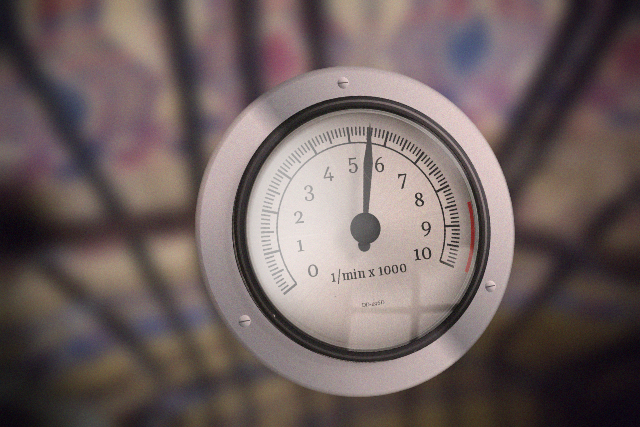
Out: 5500
